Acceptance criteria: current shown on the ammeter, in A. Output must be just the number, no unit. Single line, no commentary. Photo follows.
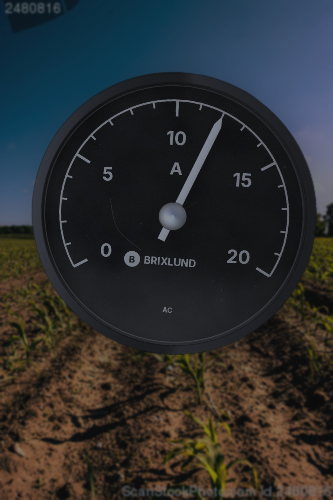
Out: 12
